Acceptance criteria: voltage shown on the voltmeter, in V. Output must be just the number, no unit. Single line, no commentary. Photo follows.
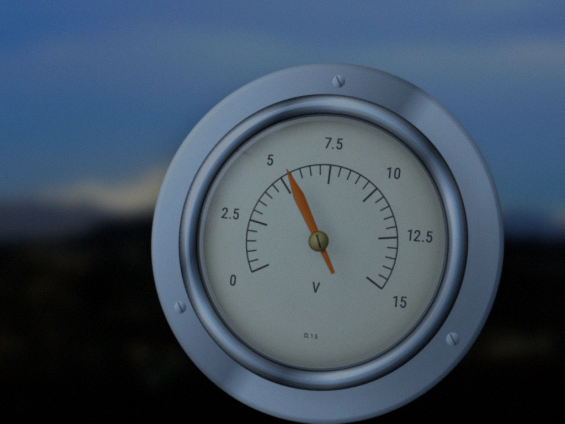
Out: 5.5
